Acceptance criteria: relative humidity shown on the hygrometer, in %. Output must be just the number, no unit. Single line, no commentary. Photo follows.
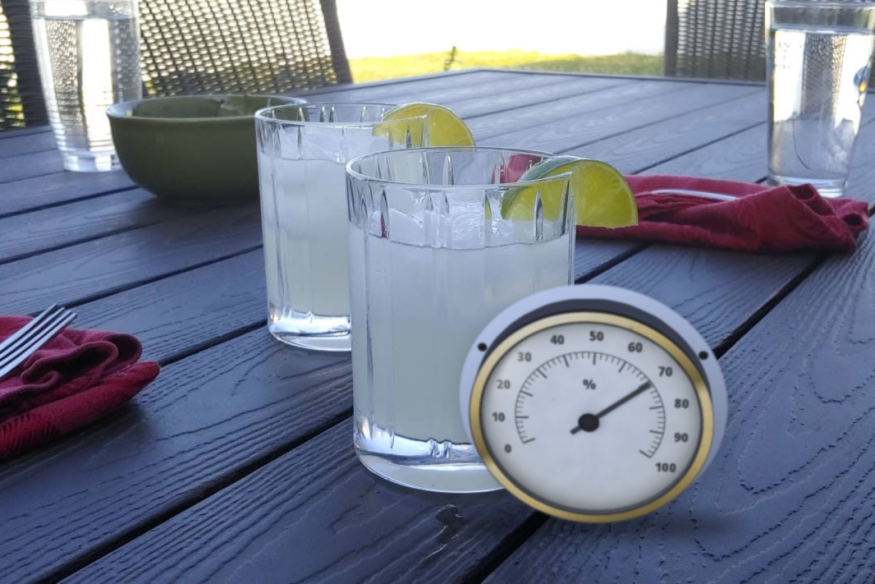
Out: 70
